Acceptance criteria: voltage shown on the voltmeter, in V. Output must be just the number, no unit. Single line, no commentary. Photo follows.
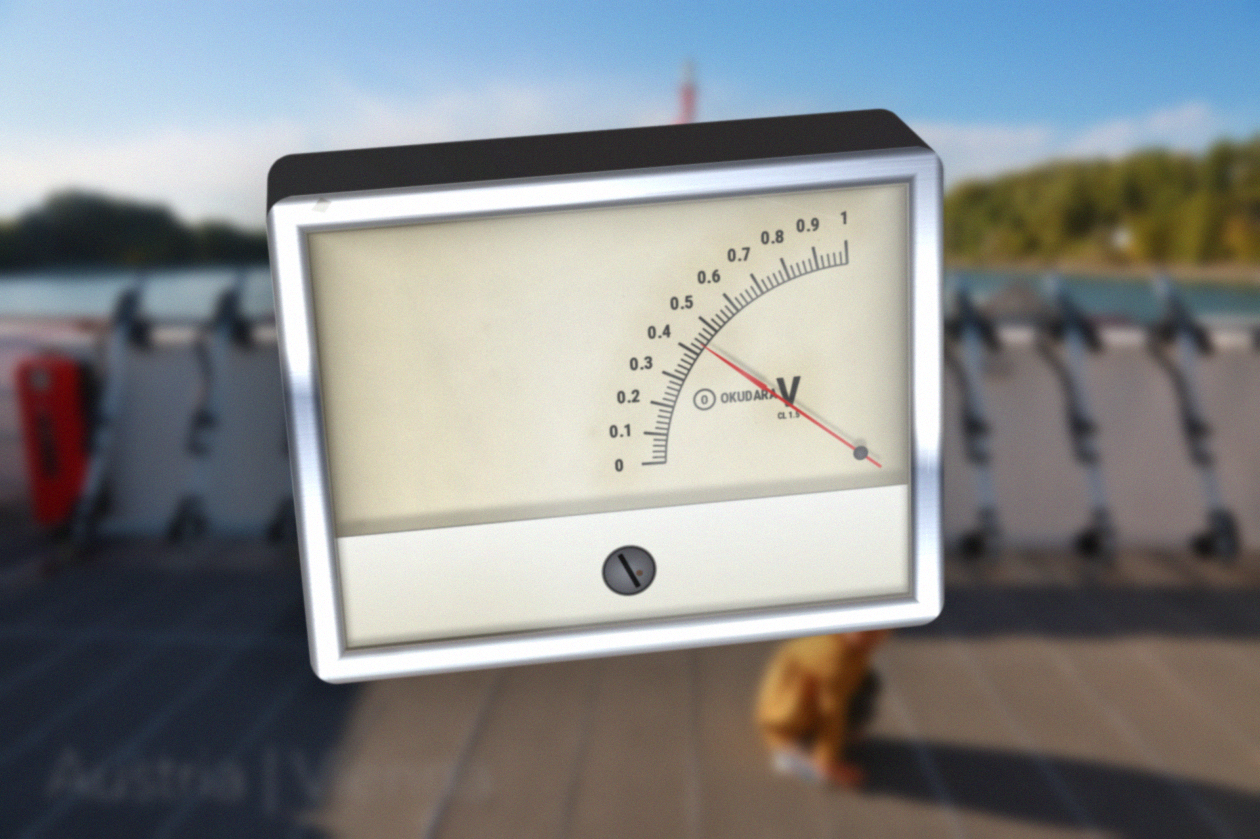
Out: 0.44
